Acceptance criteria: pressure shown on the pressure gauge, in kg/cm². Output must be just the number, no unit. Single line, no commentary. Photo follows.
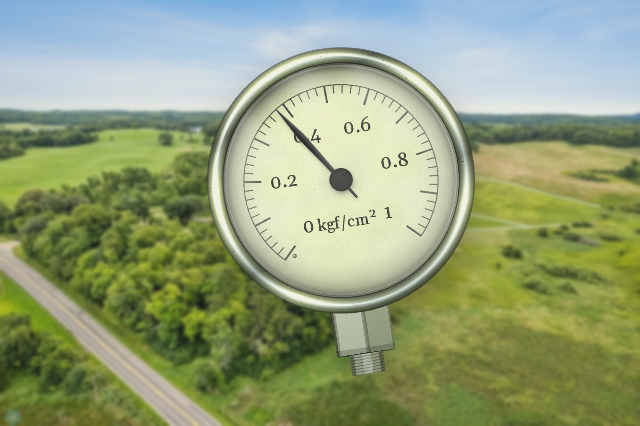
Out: 0.38
